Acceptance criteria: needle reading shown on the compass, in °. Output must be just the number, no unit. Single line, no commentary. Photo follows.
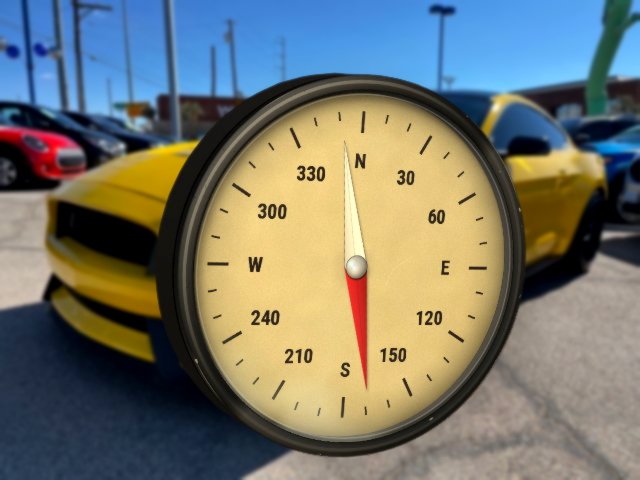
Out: 170
